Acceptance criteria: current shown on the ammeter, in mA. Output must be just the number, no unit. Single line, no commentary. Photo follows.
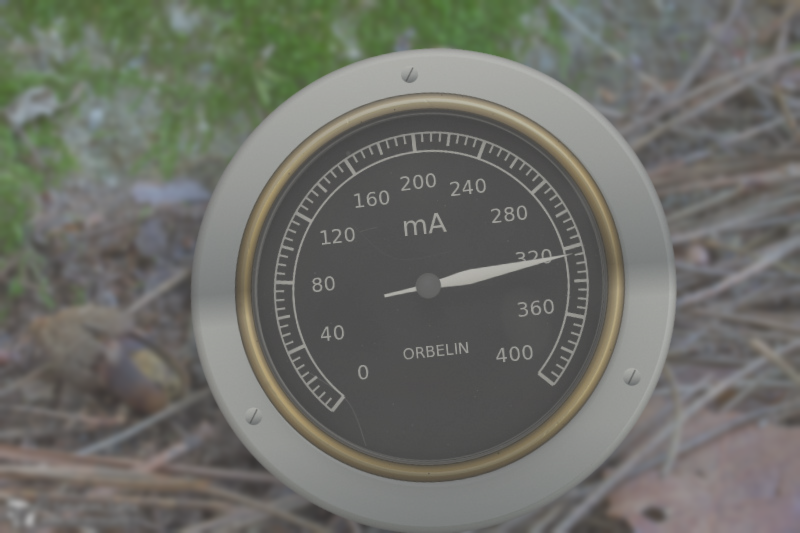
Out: 325
